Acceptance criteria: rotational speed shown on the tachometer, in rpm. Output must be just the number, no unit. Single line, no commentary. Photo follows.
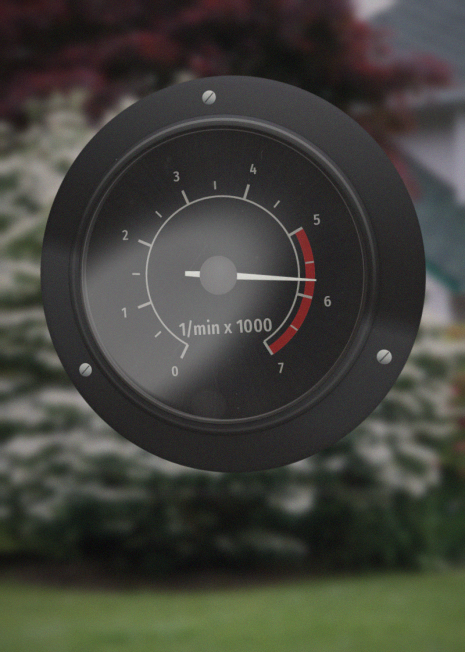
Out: 5750
